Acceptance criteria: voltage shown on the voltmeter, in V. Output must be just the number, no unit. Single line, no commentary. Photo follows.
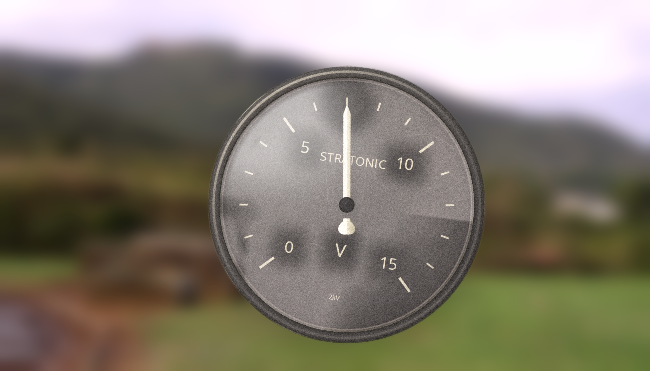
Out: 7
